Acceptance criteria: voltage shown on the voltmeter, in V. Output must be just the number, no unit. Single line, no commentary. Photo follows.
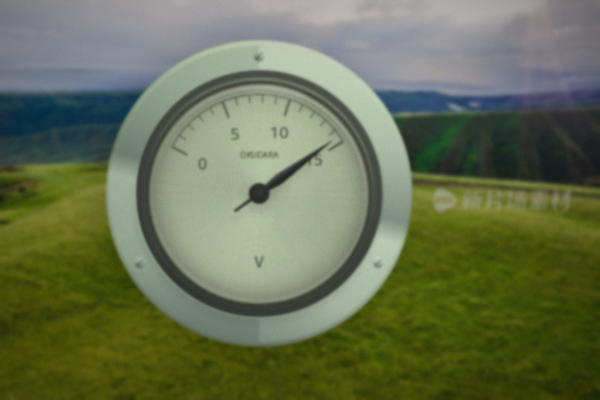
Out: 14.5
